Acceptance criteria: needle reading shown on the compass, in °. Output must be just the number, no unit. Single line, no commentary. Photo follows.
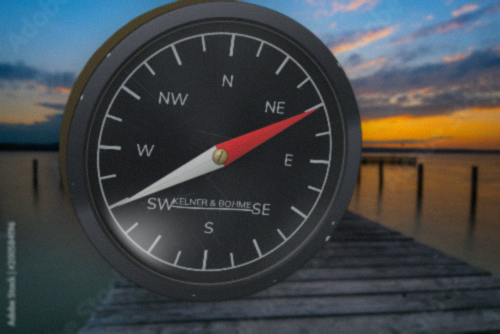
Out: 60
